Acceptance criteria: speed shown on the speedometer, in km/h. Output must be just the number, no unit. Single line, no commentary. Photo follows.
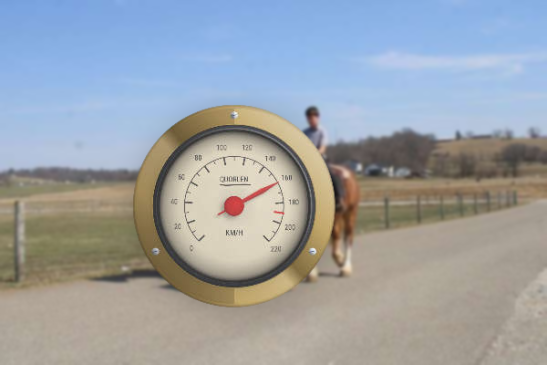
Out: 160
